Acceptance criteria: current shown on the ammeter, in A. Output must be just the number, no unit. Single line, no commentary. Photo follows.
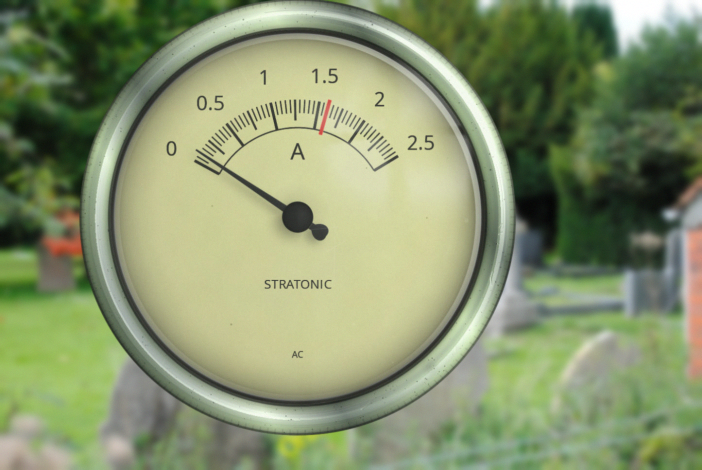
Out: 0.1
